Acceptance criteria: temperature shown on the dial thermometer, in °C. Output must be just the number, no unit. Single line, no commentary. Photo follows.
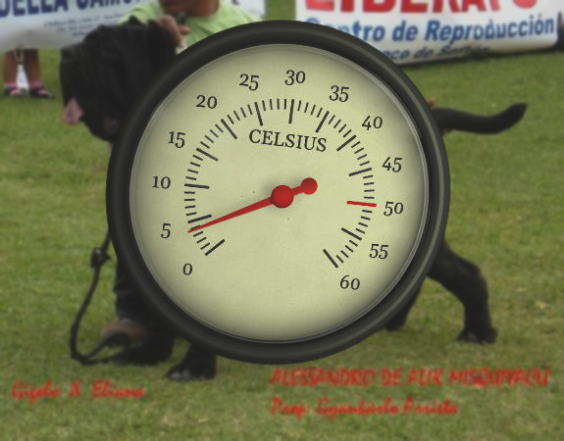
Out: 4
